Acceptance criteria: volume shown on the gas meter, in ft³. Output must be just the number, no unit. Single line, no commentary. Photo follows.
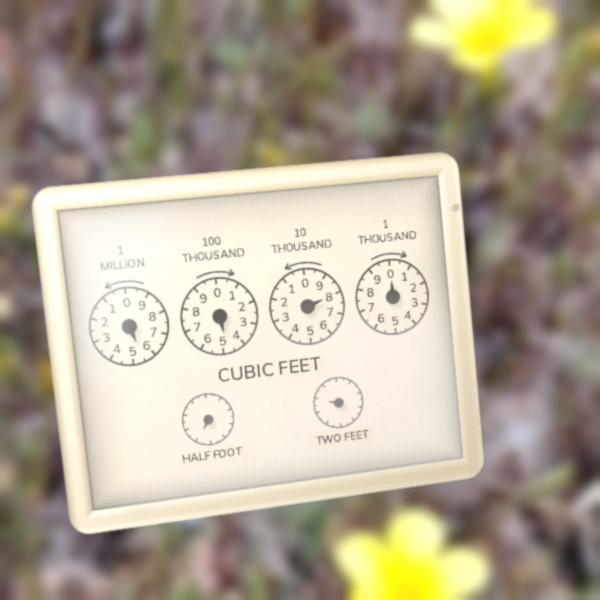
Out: 548000
